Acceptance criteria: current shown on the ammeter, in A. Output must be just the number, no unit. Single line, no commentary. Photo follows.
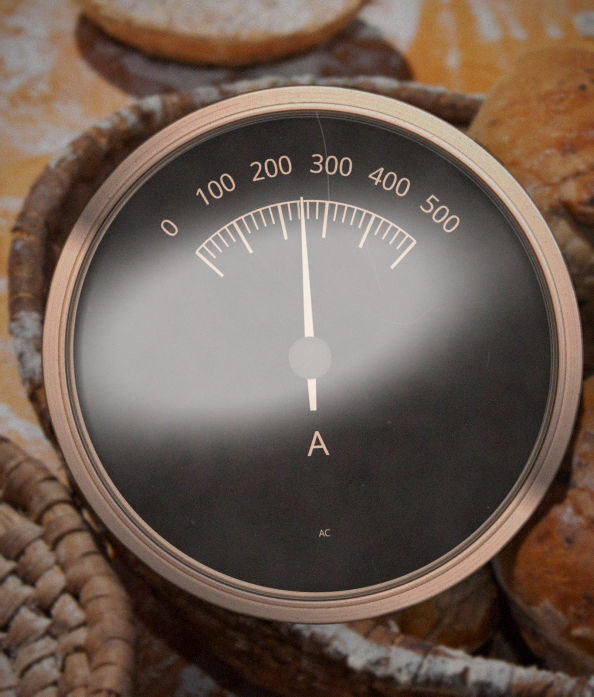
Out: 250
